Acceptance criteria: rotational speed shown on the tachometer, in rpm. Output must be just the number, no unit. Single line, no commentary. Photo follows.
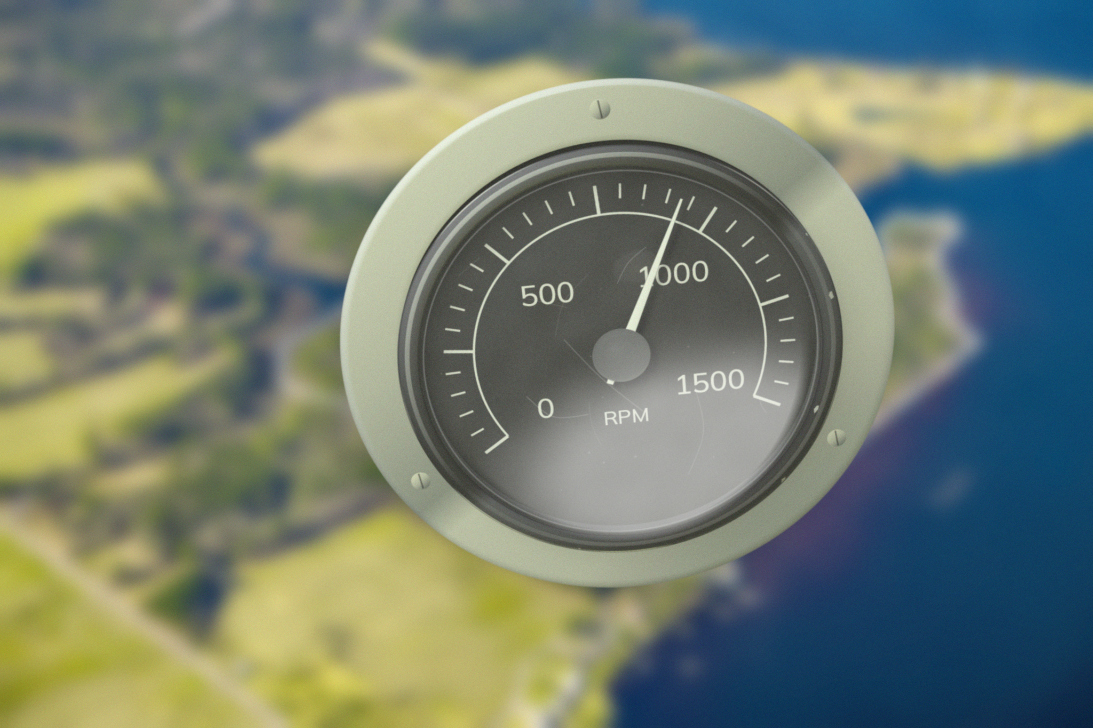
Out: 925
